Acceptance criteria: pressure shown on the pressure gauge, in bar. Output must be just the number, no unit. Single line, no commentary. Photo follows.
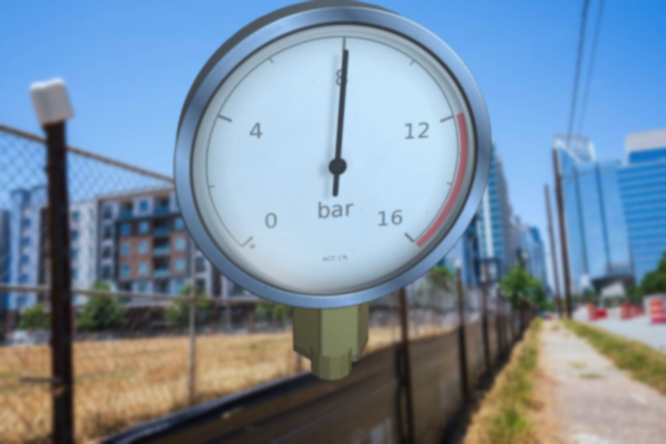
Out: 8
